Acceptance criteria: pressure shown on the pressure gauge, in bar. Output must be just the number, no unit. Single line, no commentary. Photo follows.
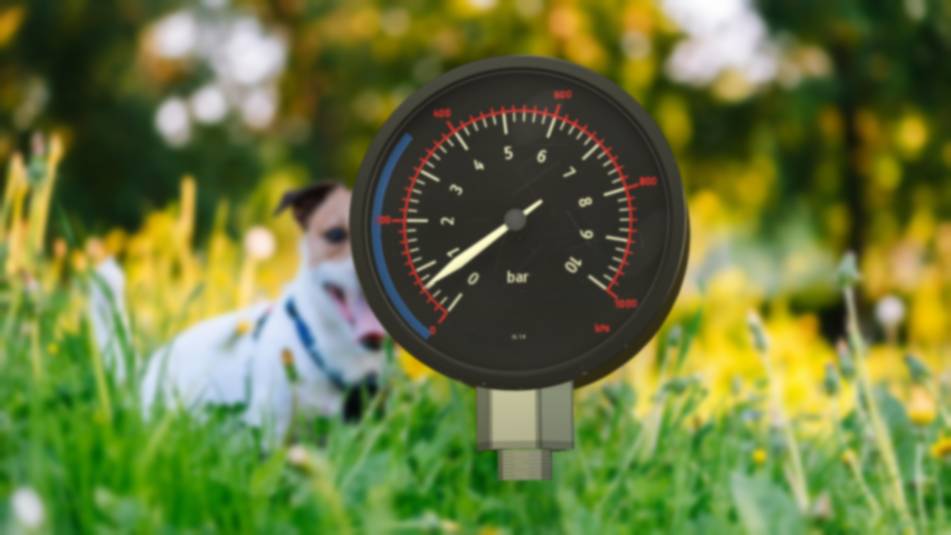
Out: 0.6
